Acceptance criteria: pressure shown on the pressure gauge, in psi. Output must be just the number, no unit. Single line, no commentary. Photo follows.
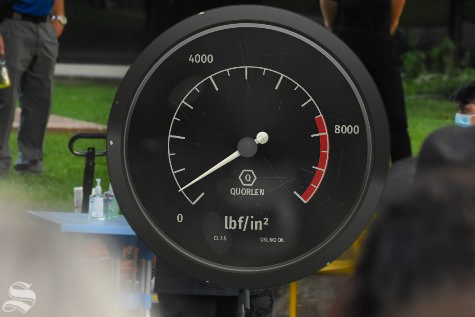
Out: 500
